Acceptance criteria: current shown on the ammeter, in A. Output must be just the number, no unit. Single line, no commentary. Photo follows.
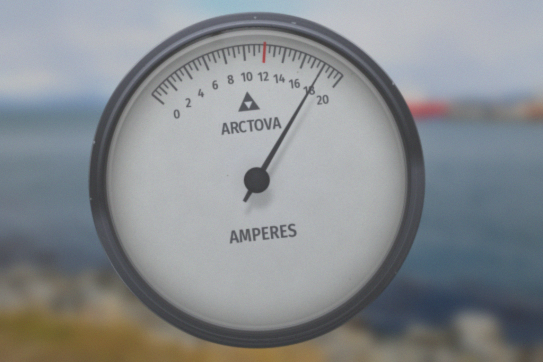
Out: 18
